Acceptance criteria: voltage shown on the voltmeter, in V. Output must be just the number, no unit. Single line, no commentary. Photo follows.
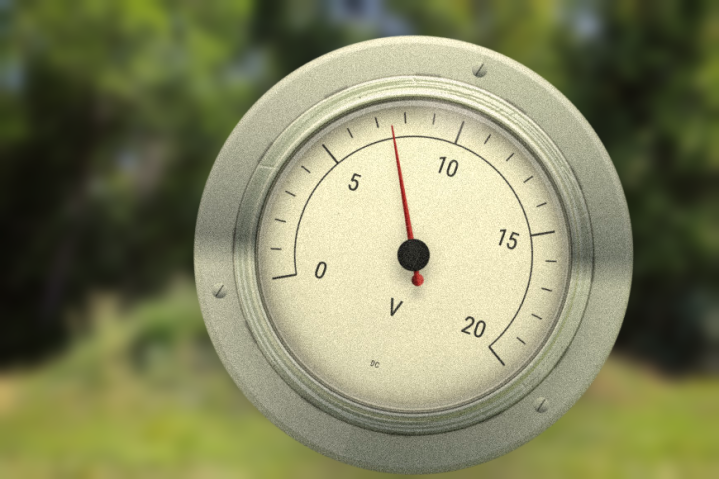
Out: 7.5
